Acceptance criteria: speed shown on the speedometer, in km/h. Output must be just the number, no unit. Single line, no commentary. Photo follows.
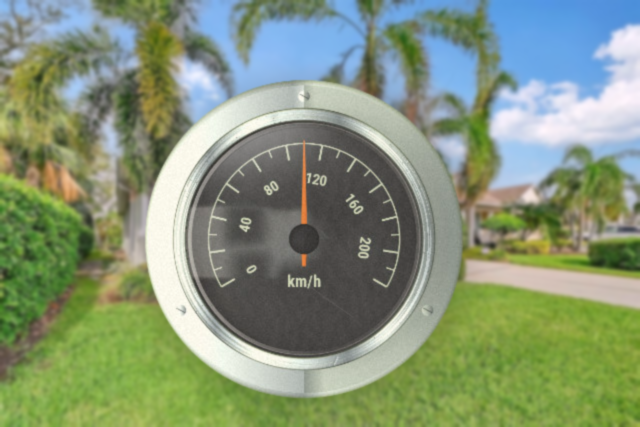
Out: 110
